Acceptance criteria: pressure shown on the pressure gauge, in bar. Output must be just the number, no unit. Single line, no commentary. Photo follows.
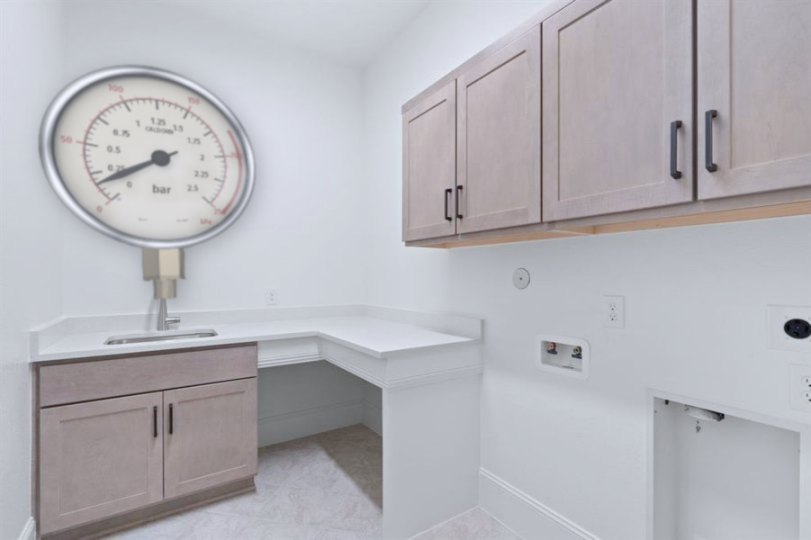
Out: 0.15
